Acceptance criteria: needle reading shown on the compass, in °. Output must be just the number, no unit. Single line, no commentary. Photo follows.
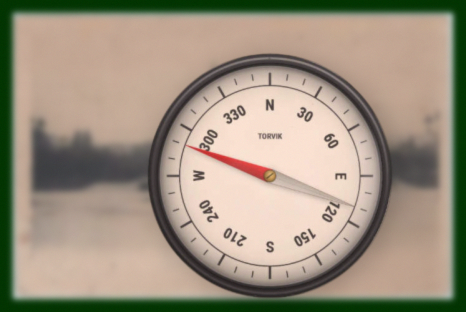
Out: 290
